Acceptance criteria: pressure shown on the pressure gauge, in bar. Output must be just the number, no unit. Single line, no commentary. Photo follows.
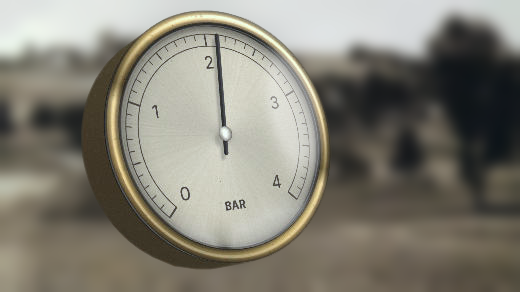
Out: 2.1
